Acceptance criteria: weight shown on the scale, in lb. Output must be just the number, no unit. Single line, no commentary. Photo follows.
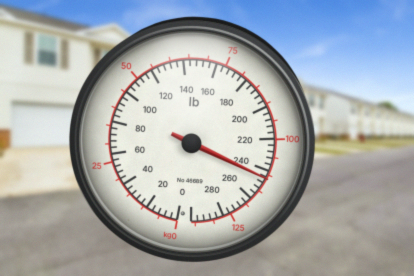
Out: 244
